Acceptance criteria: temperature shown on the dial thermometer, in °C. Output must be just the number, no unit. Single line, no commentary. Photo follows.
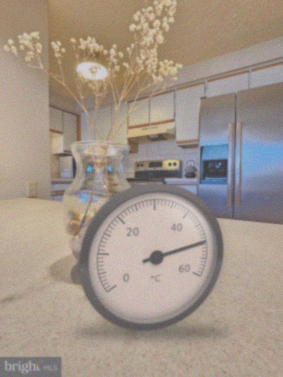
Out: 50
